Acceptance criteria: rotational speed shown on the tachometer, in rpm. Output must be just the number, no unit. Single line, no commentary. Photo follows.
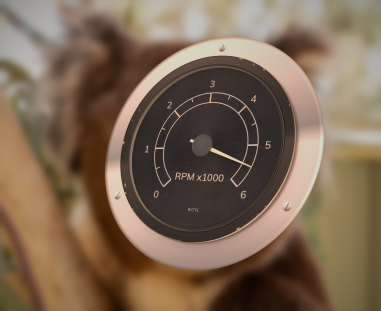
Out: 5500
